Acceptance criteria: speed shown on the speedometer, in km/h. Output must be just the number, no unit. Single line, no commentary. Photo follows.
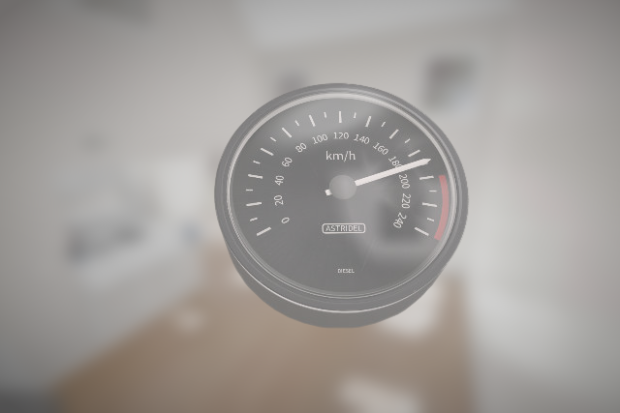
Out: 190
